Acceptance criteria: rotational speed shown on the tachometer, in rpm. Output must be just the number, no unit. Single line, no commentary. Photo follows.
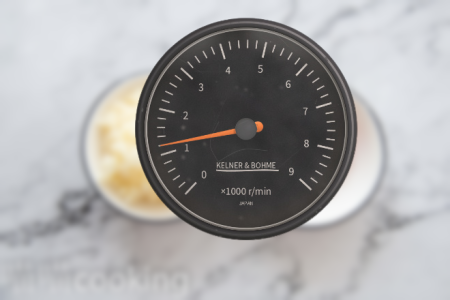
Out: 1200
